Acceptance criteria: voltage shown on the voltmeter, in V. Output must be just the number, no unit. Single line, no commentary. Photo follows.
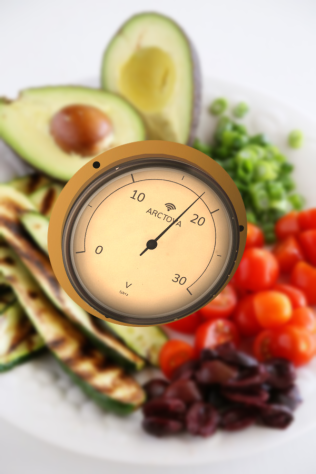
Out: 17.5
